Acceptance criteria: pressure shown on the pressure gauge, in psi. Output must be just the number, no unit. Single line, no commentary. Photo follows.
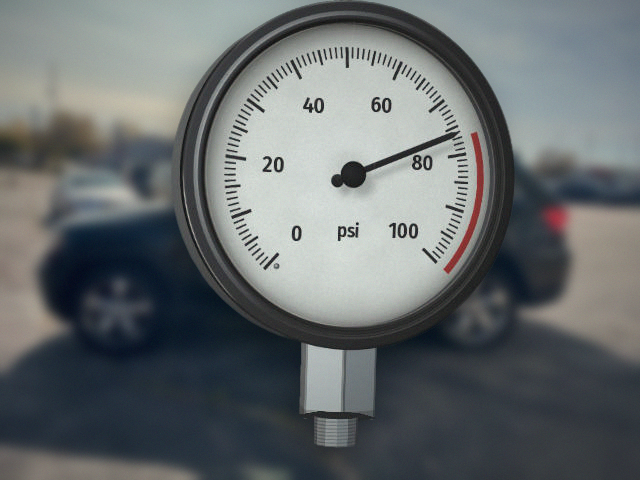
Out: 76
